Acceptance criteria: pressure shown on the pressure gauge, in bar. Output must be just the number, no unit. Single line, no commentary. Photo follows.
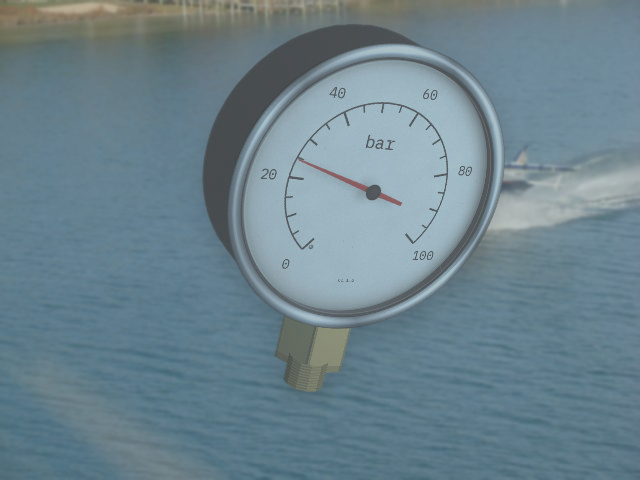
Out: 25
